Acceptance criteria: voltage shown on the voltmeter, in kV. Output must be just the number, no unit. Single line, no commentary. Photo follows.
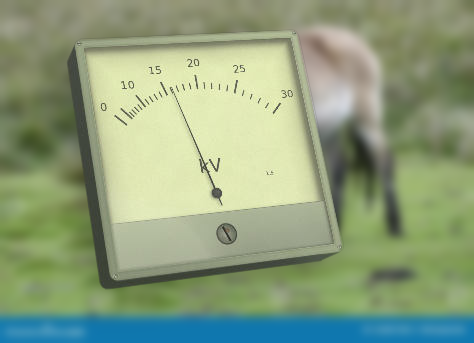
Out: 16
